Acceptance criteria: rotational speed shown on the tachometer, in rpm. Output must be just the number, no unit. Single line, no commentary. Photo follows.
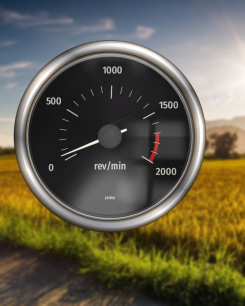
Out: 50
